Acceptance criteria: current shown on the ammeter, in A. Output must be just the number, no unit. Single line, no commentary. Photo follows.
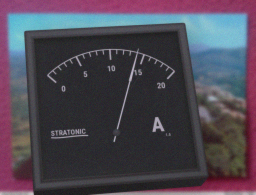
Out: 14
